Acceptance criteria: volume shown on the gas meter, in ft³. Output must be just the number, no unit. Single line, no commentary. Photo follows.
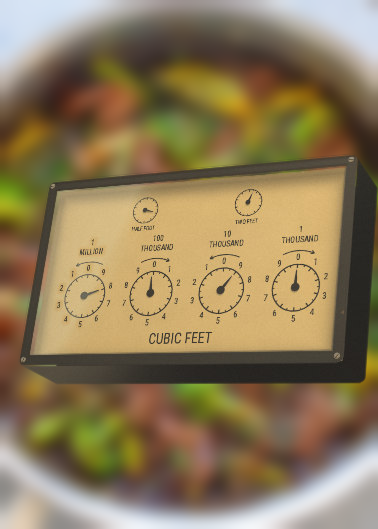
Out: 799000
